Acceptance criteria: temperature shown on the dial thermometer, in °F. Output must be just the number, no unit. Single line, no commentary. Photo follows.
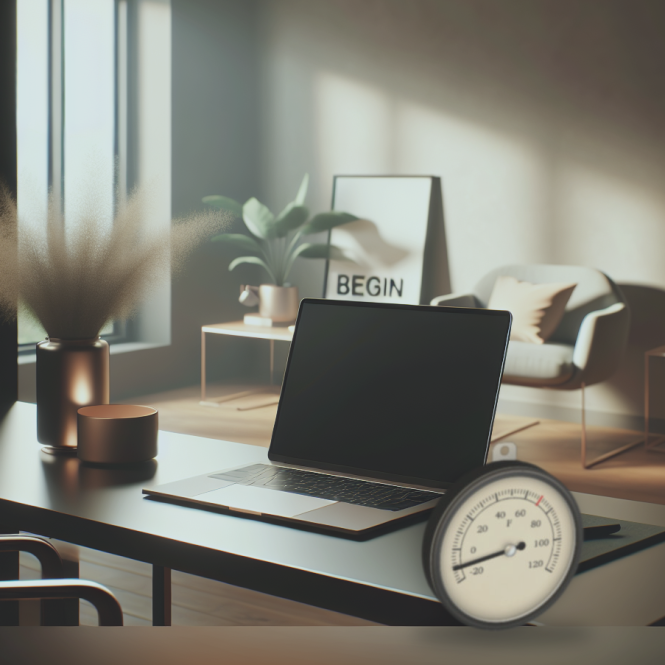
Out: -10
